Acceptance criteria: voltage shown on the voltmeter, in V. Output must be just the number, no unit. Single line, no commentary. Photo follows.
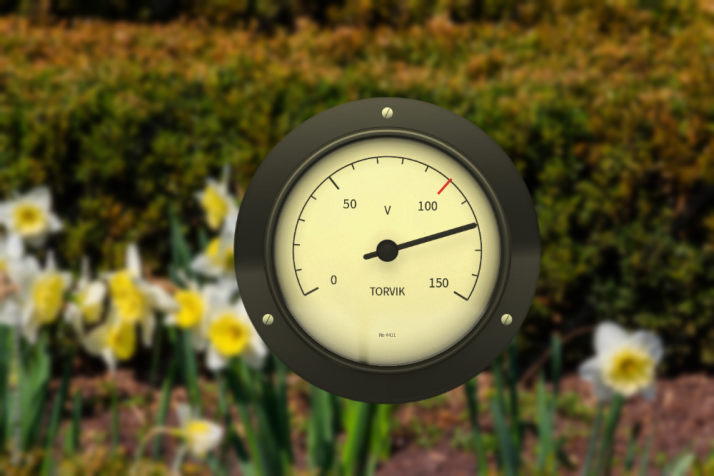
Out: 120
